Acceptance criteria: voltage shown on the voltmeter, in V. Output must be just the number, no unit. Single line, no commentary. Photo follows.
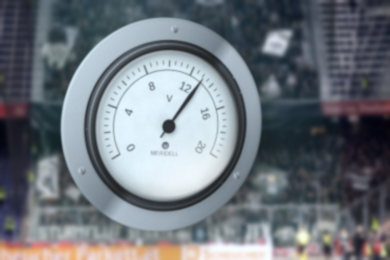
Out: 13
